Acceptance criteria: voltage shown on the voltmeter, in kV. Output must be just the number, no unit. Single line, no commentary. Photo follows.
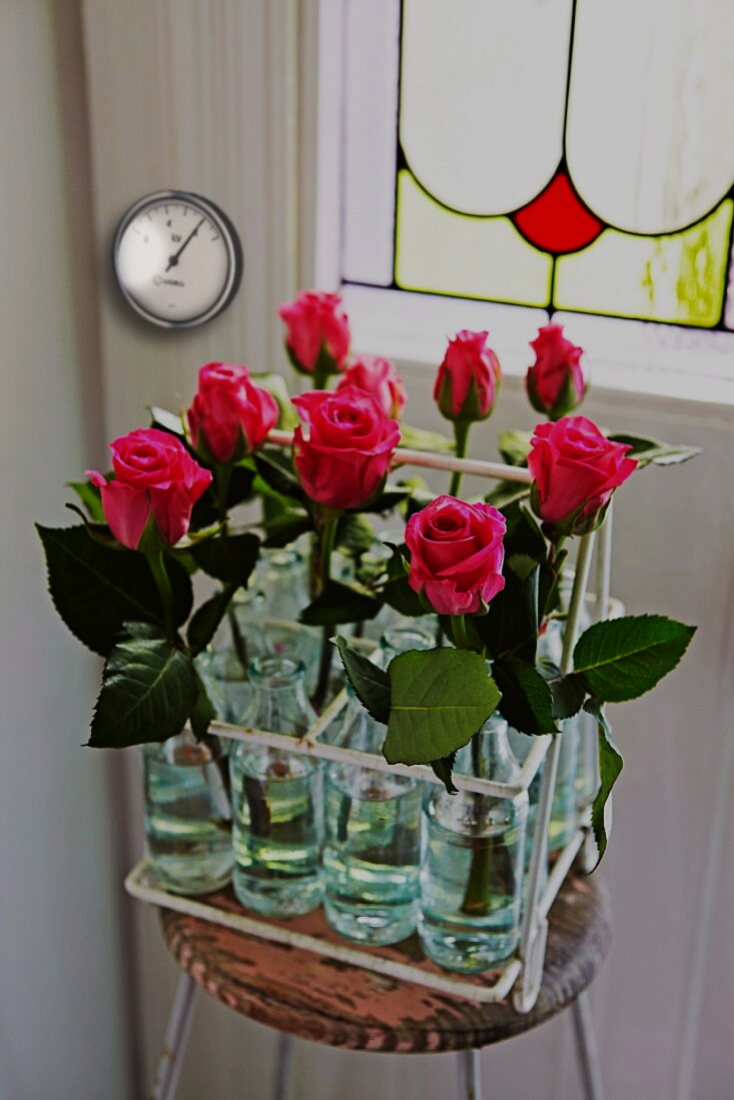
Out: 8
